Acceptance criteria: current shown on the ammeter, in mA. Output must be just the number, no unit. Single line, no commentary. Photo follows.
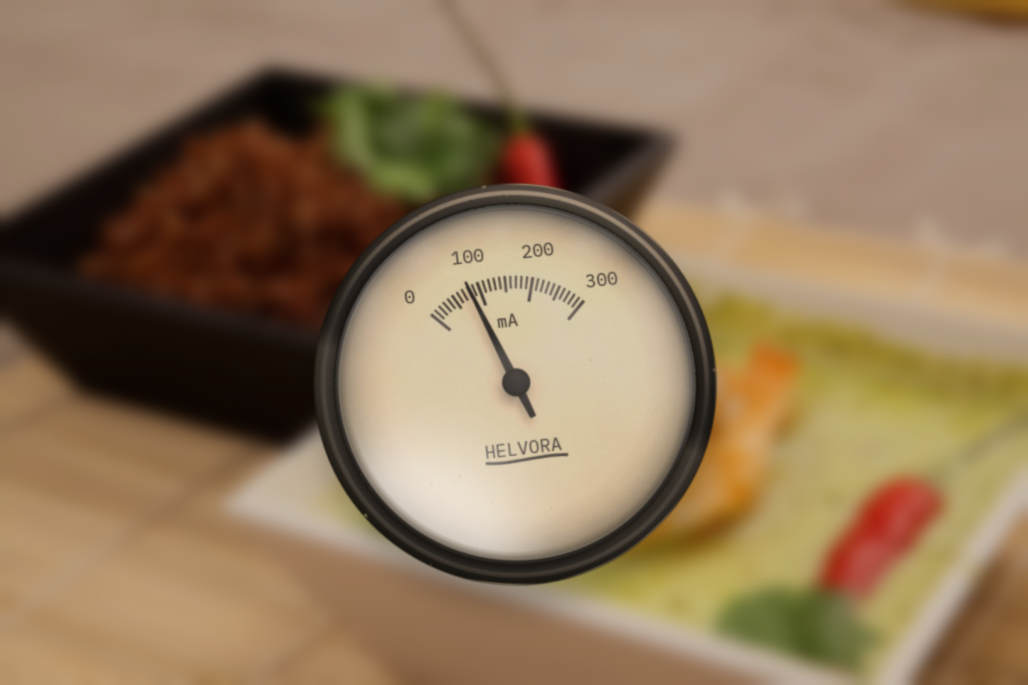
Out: 80
